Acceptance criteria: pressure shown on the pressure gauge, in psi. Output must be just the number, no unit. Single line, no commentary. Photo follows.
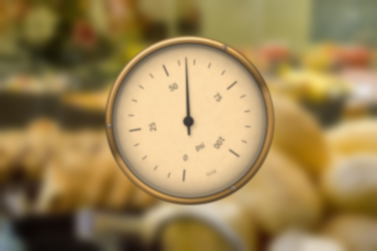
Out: 57.5
